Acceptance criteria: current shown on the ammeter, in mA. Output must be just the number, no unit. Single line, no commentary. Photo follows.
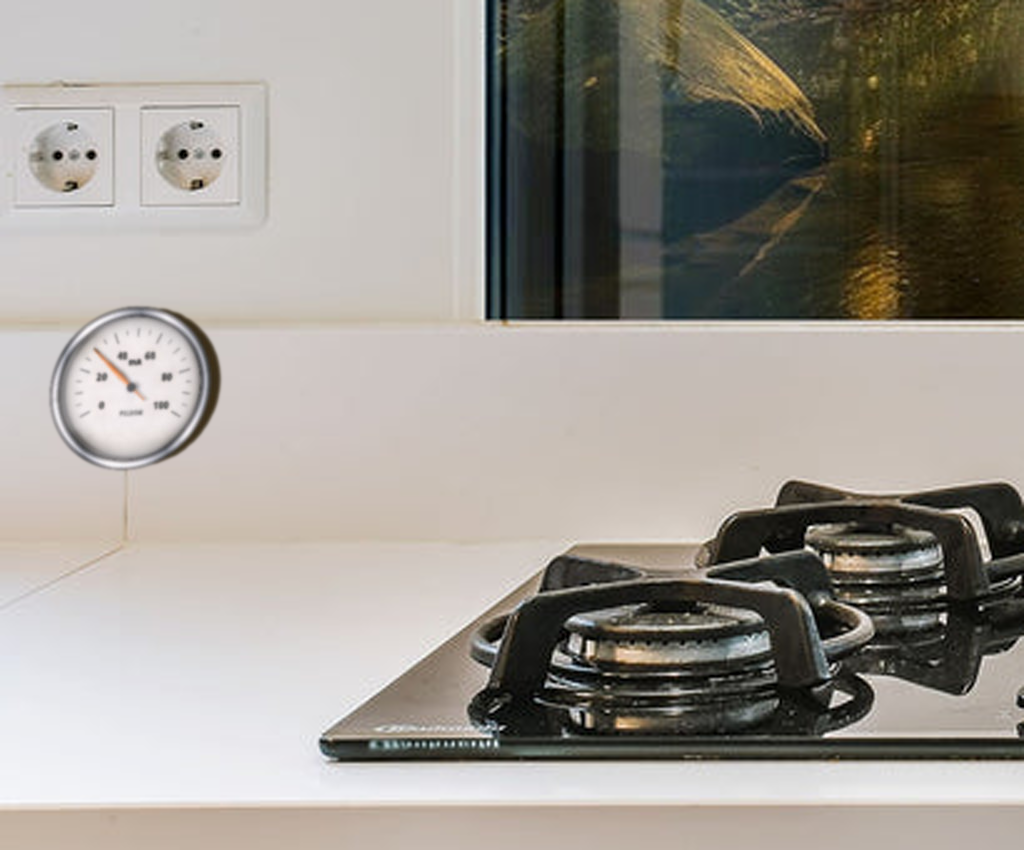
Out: 30
